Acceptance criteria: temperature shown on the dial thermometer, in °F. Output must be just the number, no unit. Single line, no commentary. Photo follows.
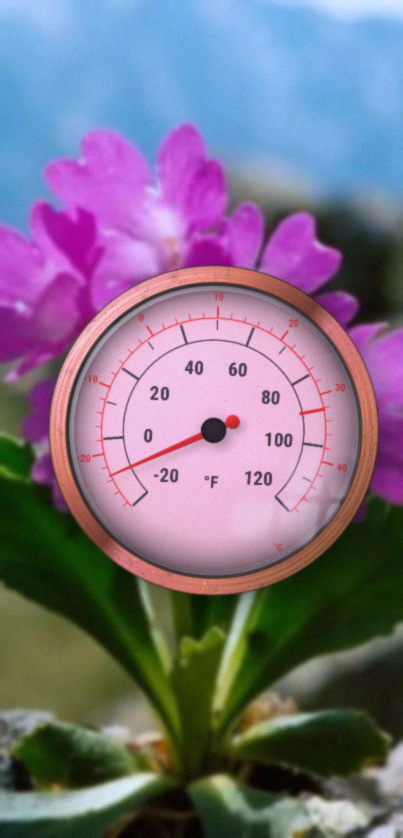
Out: -10
